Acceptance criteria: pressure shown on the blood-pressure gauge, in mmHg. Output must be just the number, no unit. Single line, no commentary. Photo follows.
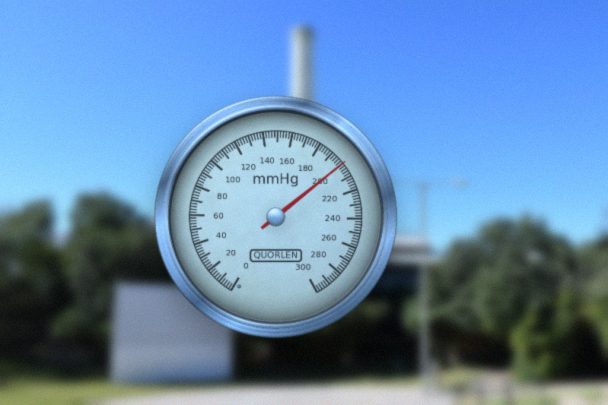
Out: 200
